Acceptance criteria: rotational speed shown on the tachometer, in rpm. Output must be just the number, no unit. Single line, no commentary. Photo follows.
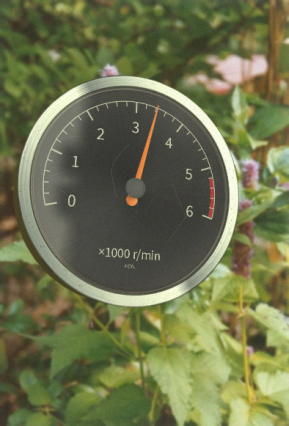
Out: 3400
